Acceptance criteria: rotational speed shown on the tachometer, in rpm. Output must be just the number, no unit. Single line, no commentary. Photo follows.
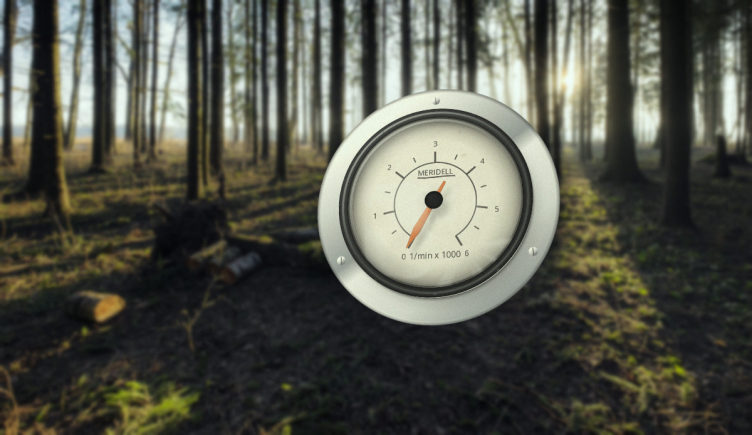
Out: 0
